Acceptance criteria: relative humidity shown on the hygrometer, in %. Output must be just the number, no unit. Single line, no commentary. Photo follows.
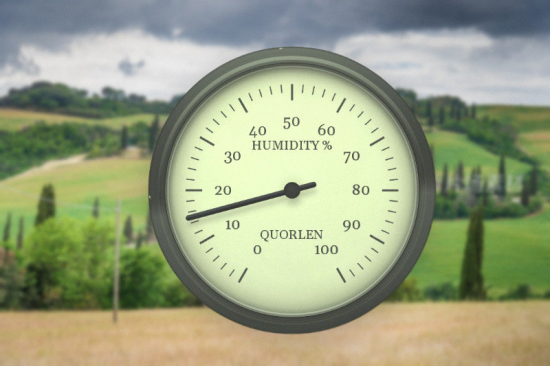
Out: 15
